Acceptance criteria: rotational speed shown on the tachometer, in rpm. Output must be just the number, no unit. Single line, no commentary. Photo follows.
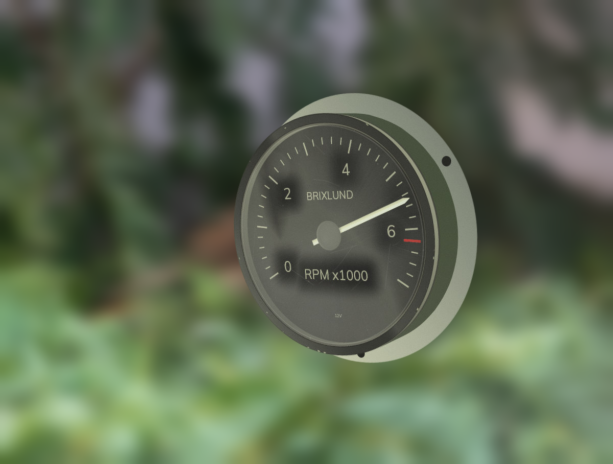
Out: 5500
